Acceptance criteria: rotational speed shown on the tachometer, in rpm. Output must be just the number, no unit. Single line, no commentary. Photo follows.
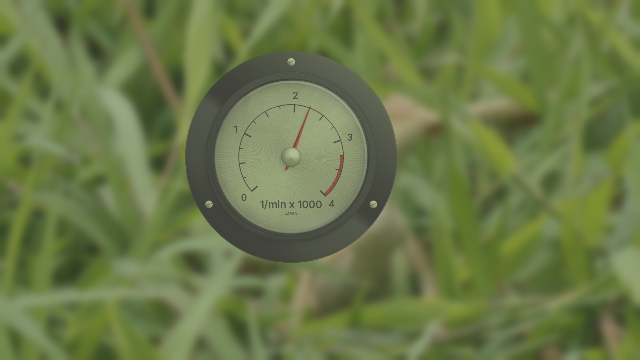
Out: 2250
